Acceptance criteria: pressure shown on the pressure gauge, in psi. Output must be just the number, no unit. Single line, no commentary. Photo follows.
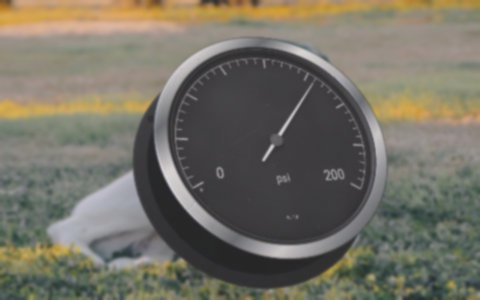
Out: 130
